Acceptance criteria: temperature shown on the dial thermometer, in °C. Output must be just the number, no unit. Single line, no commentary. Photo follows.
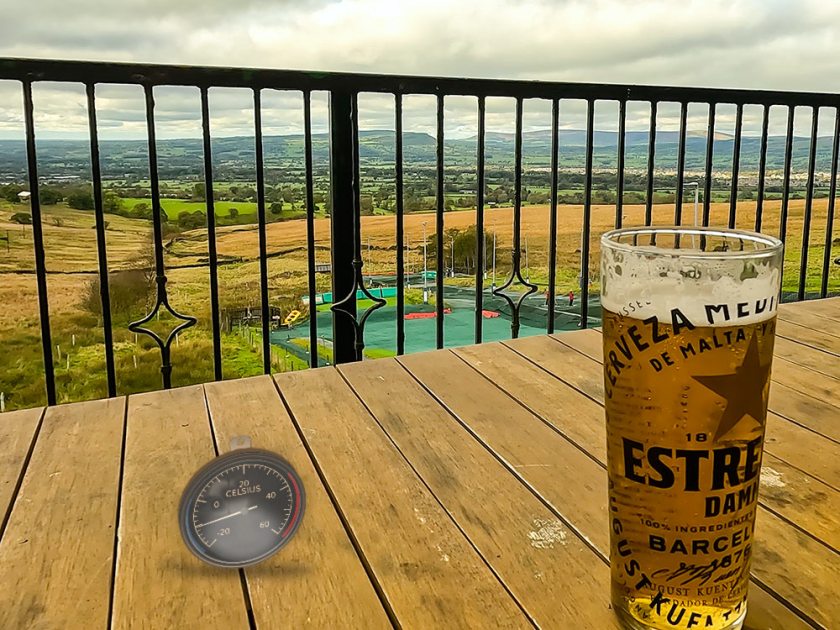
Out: -10
